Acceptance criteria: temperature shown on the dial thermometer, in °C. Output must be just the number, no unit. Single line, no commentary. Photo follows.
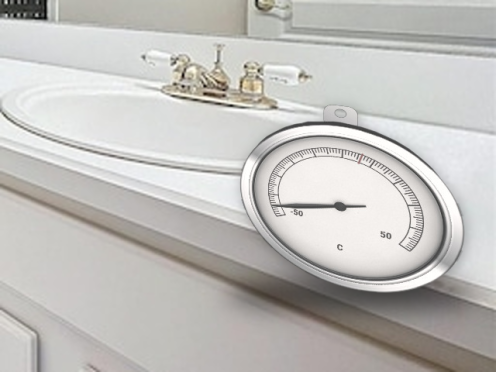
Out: -45
